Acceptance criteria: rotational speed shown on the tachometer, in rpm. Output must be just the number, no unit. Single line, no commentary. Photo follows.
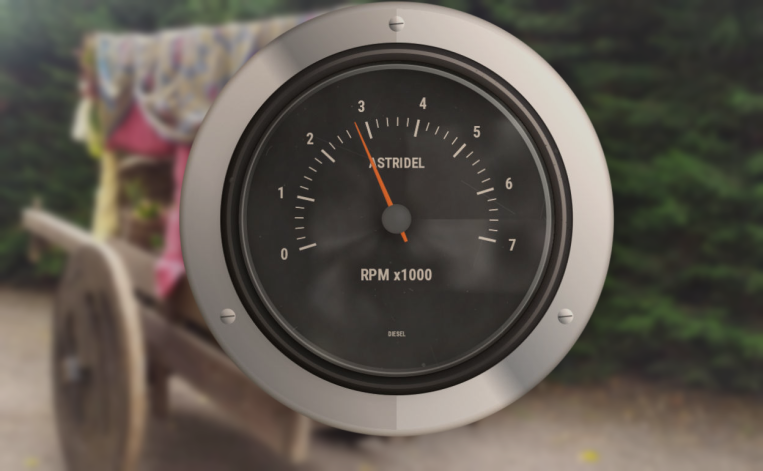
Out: 2800
